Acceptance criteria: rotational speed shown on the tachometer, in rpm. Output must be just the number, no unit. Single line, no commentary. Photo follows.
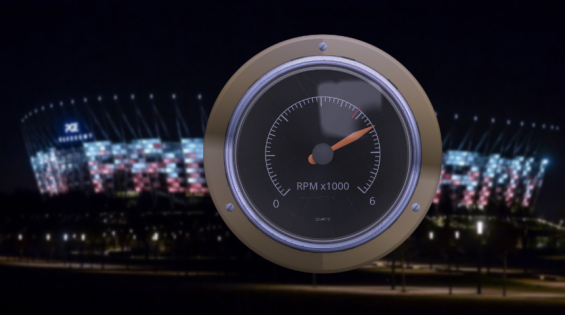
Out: 4400
